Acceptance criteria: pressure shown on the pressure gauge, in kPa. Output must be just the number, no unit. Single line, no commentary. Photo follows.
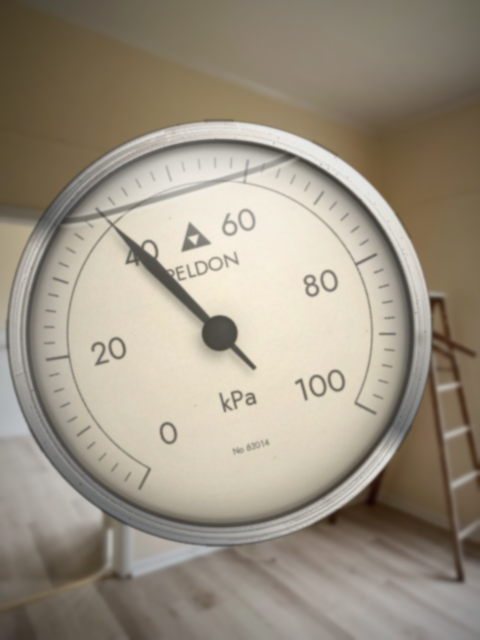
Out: 40
